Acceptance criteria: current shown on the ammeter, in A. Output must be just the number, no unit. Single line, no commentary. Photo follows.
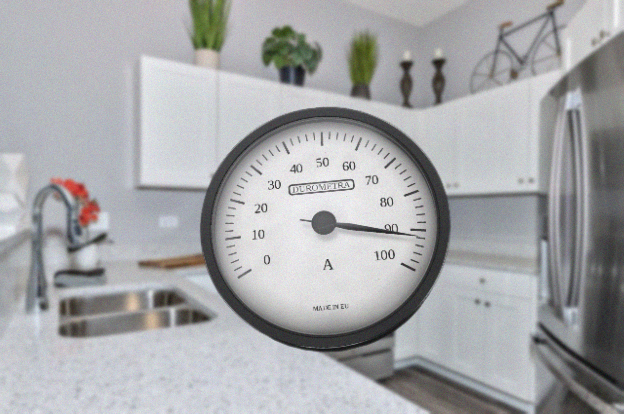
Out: 92
